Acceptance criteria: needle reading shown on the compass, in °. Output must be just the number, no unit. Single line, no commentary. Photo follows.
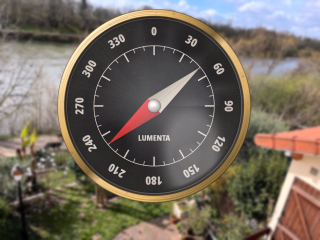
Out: 230
